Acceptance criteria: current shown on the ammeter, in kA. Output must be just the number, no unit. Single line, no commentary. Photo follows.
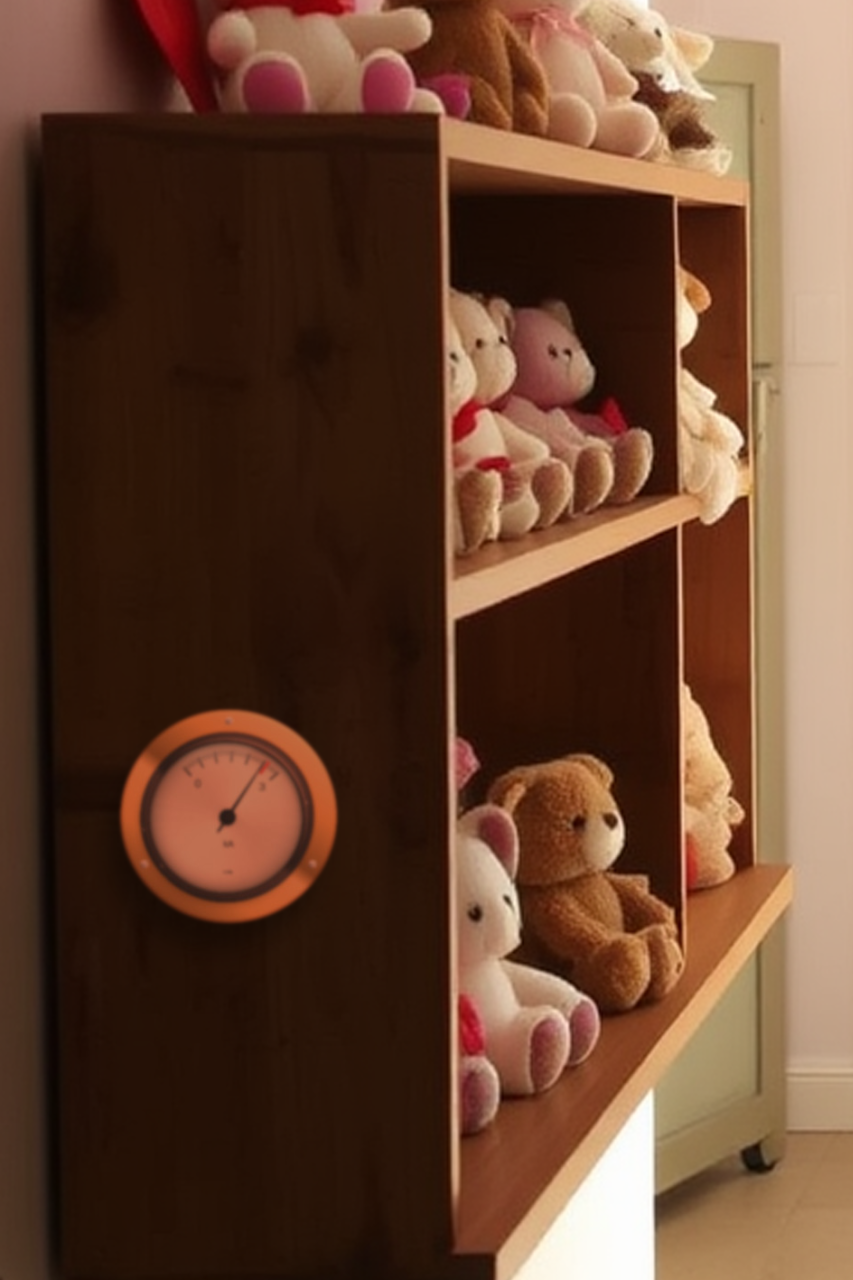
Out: 2.5
